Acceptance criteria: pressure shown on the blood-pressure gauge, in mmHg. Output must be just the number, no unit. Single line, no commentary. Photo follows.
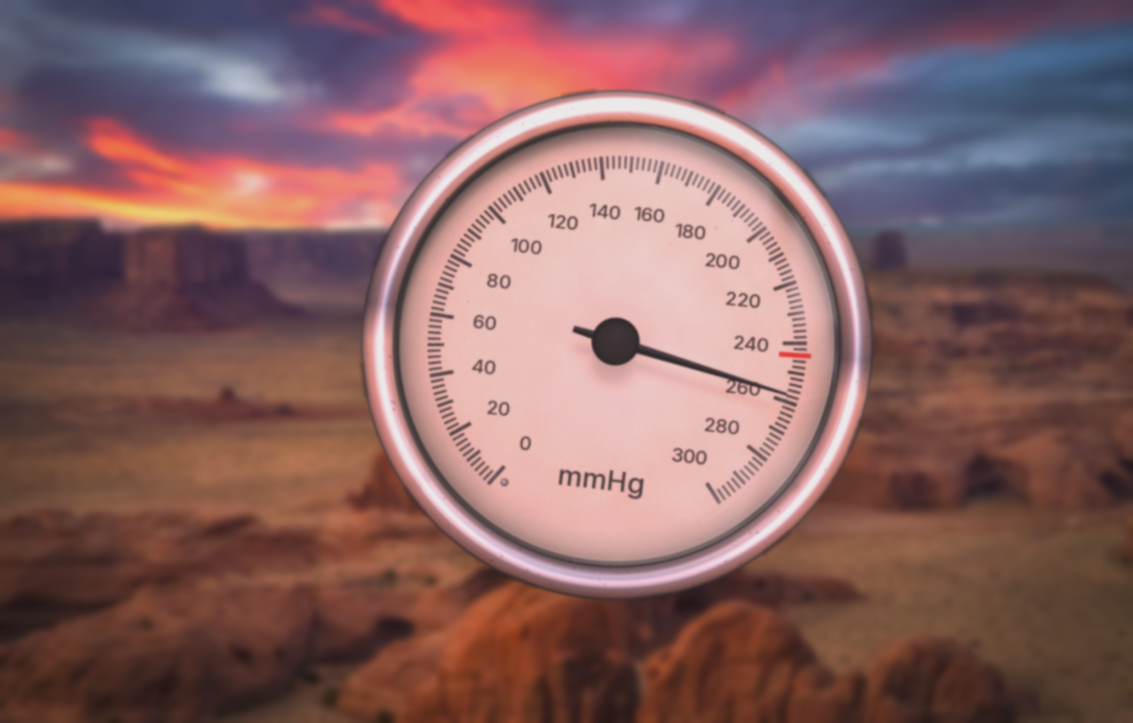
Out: 258
